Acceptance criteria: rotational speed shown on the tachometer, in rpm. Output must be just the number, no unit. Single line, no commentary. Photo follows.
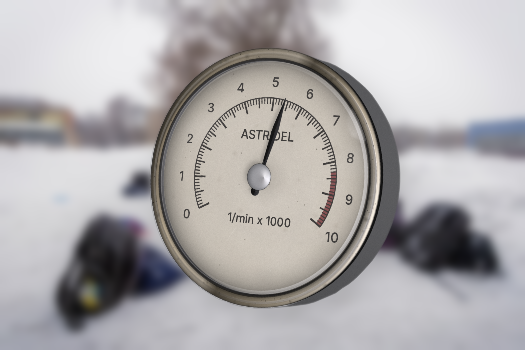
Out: 5500
